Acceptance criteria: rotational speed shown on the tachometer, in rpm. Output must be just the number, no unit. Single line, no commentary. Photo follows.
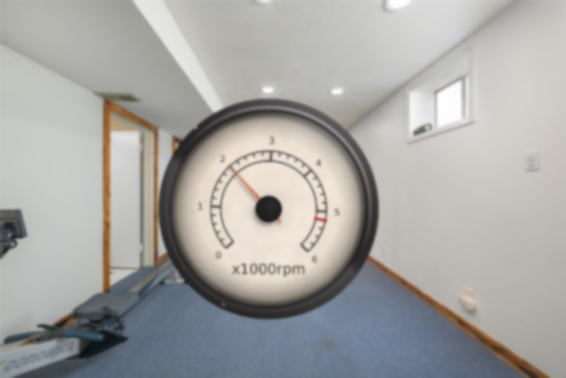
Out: 2000
